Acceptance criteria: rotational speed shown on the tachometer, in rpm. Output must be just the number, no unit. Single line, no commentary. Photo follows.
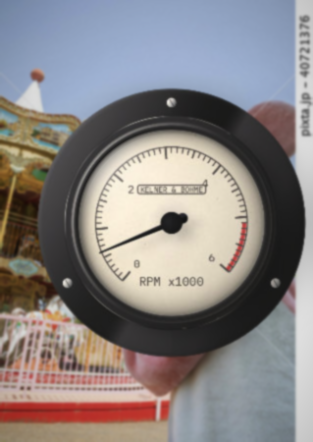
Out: 600
